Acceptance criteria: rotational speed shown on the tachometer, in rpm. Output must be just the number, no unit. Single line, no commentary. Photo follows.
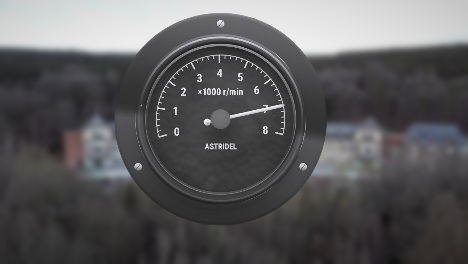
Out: 7000
